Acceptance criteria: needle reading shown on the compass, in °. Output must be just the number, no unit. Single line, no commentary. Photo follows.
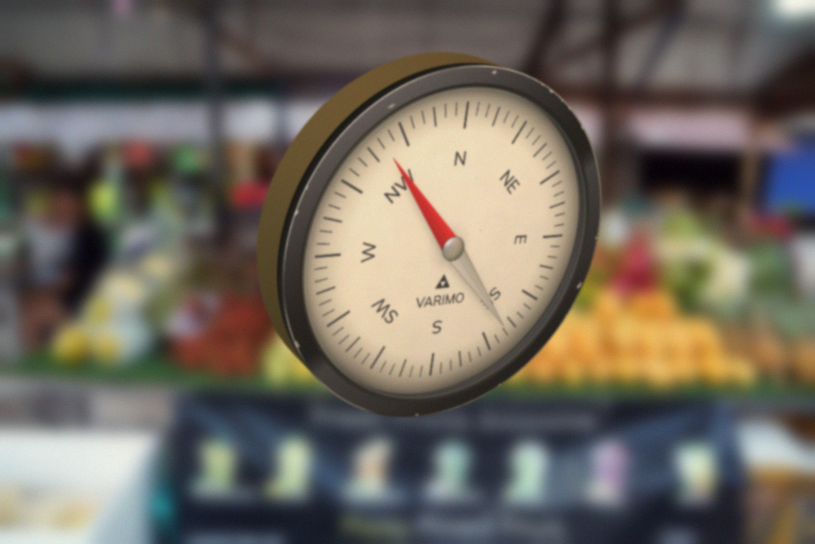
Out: 320
